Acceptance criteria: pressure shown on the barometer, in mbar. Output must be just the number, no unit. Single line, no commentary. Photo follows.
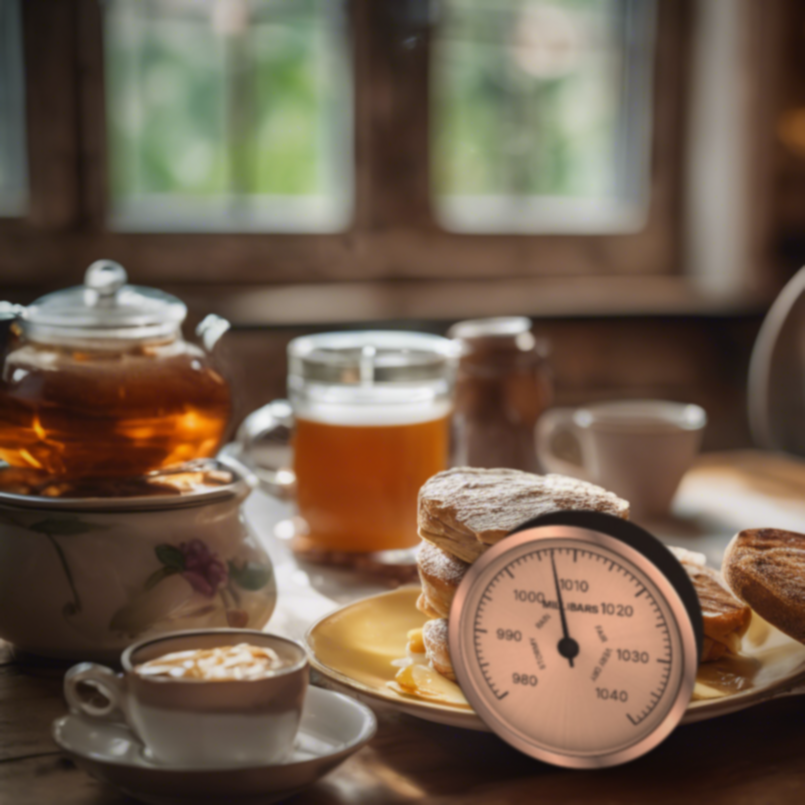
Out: 1007
